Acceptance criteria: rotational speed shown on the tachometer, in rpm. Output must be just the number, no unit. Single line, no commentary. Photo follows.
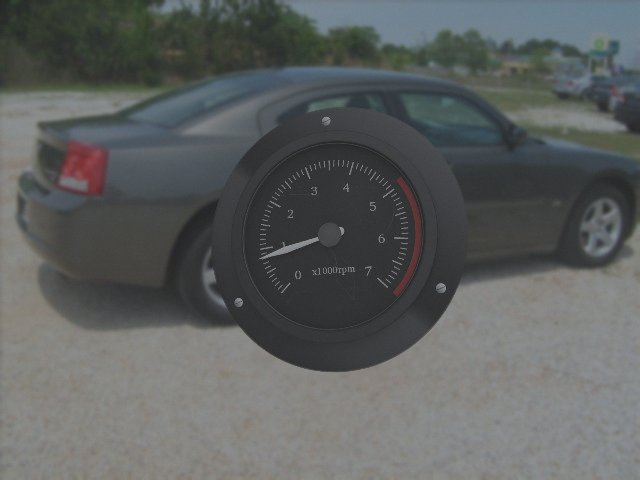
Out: 800
